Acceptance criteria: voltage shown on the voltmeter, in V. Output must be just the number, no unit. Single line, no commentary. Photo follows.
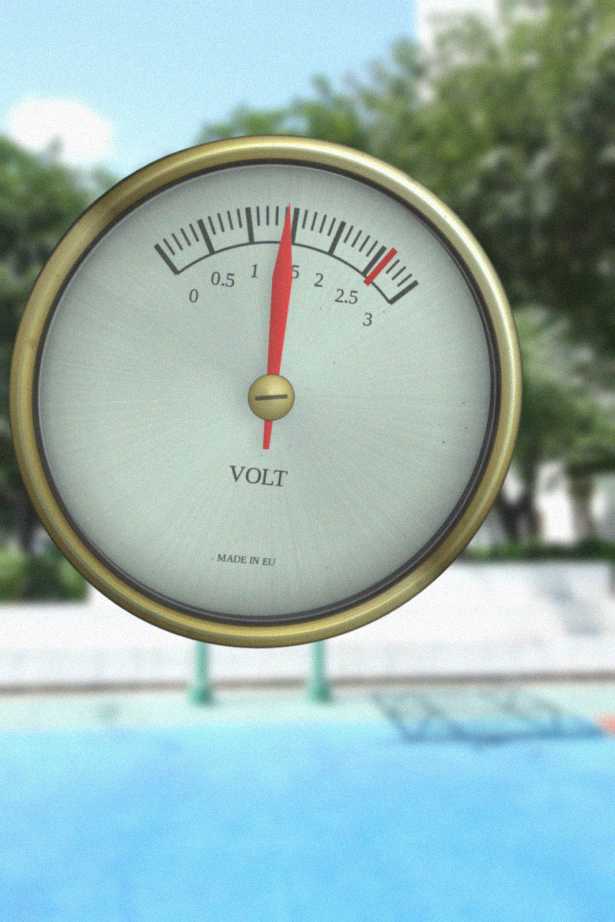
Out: 1.4
